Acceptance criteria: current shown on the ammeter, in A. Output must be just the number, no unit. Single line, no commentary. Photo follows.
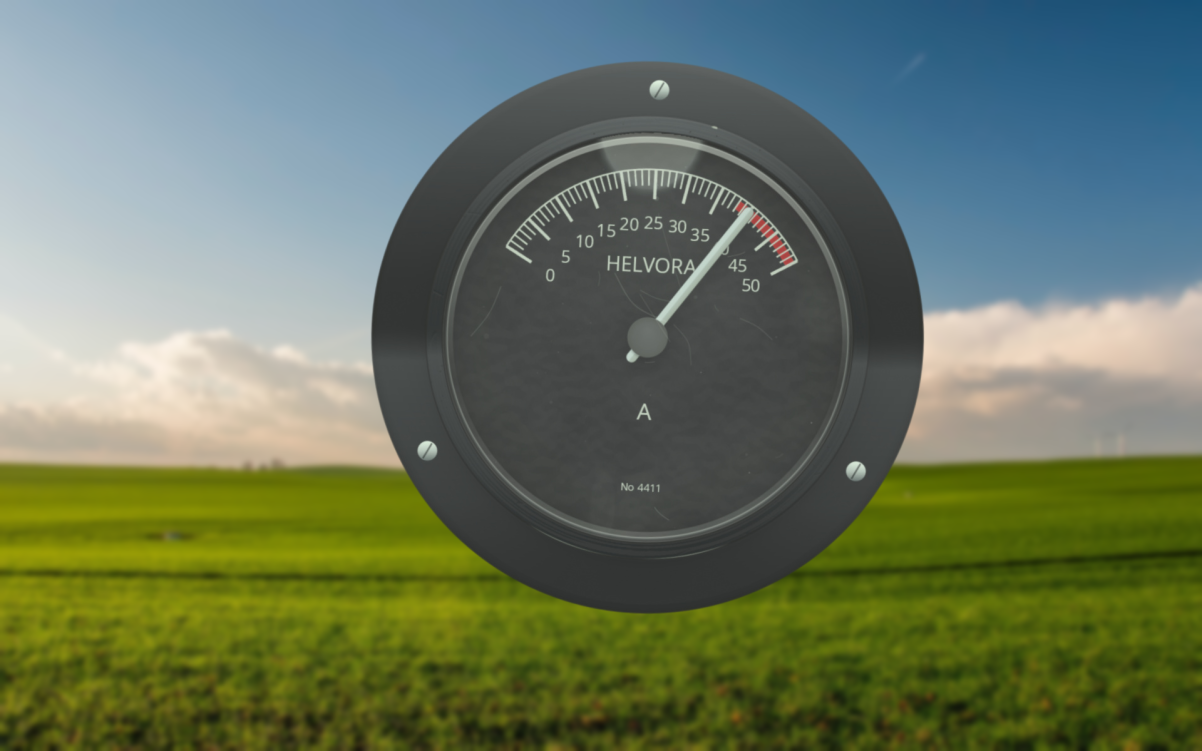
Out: 40
